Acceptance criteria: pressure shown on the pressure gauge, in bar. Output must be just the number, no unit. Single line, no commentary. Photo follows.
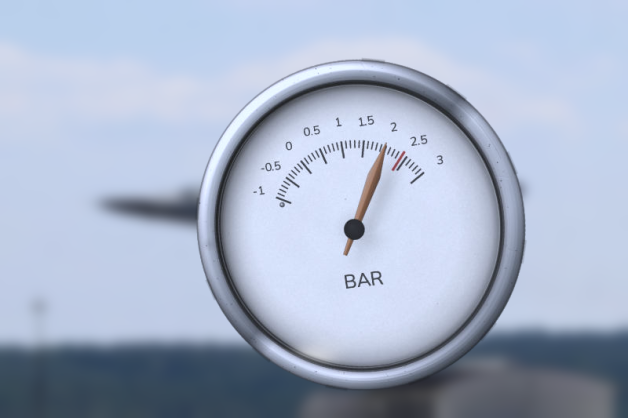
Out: 2
